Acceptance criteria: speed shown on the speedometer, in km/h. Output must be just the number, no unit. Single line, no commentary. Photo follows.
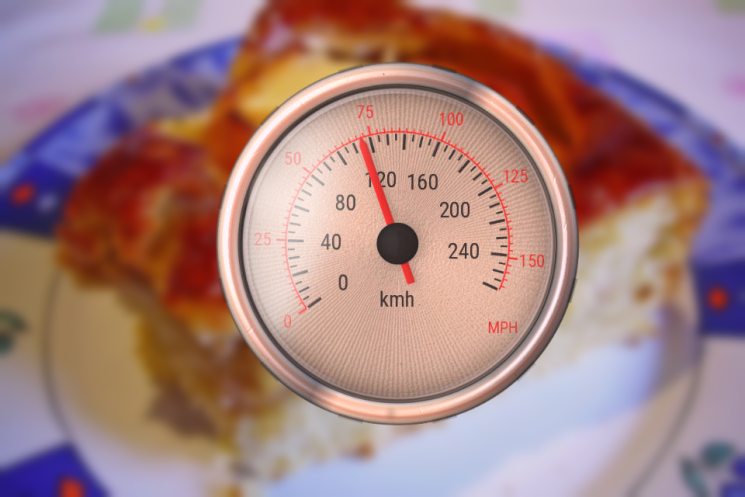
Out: 115
